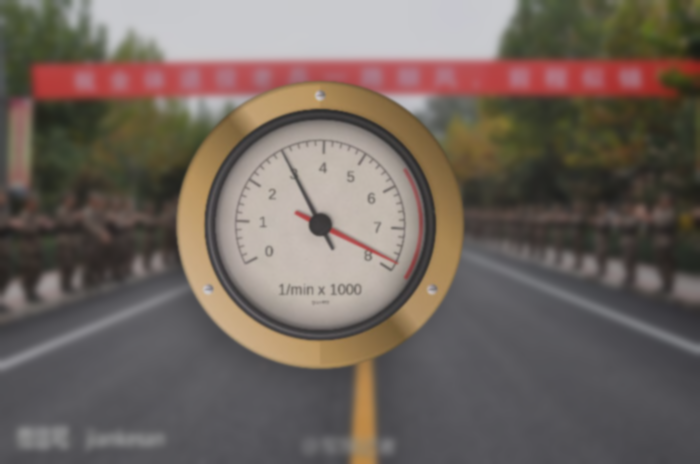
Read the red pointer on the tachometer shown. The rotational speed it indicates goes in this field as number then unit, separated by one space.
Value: 7800 rpm
